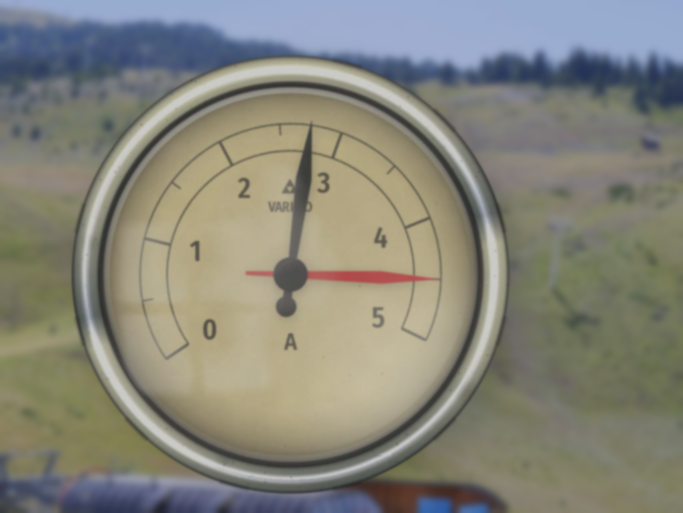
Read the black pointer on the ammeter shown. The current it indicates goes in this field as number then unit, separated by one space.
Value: 2.75 A
